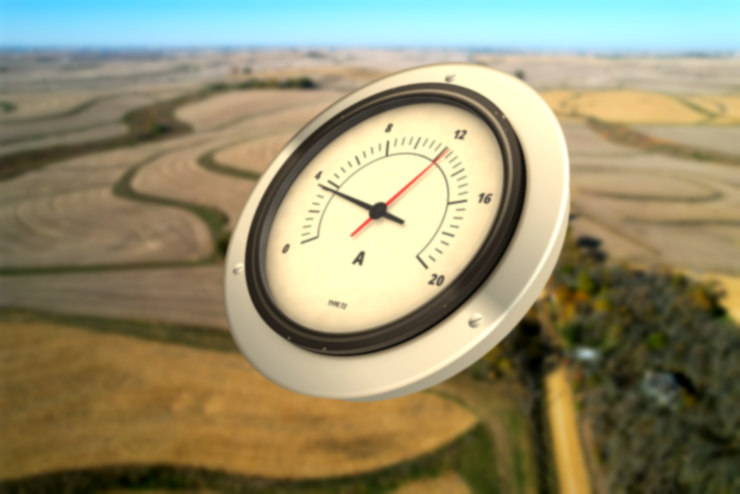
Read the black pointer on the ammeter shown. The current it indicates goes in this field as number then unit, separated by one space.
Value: 3.5 A
